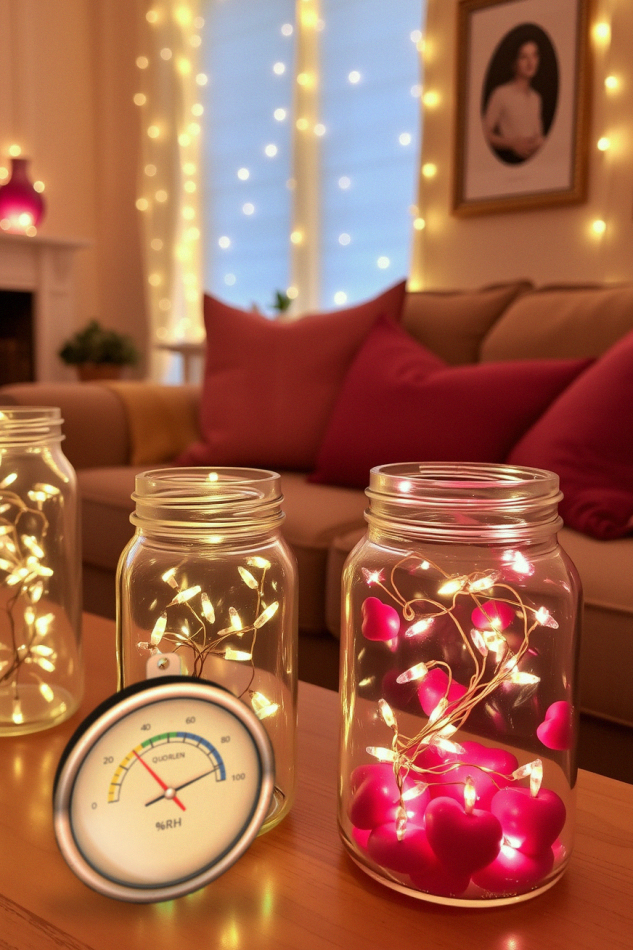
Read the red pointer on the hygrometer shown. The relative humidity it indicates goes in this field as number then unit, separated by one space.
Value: 30 %
